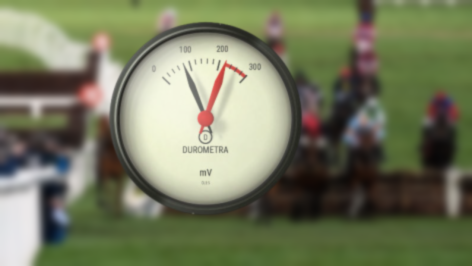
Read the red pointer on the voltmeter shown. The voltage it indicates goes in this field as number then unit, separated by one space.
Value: 220 mV
